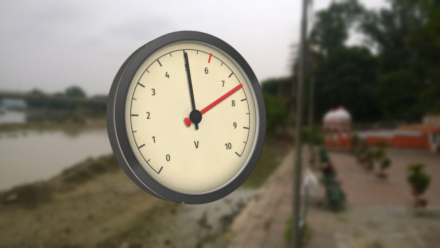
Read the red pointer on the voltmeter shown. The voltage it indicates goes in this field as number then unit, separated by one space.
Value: 7.5 V
